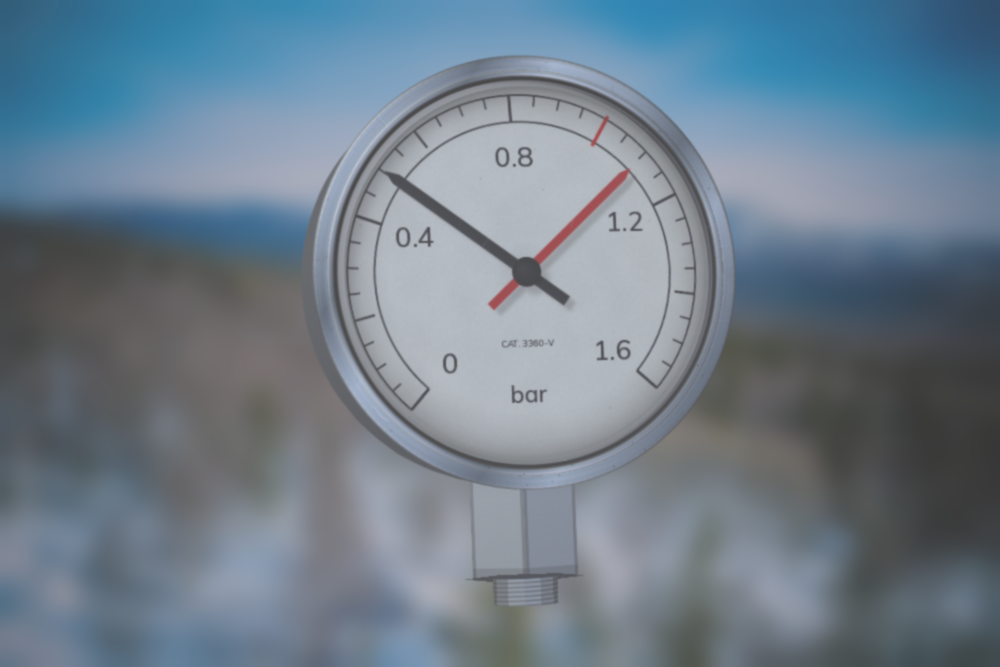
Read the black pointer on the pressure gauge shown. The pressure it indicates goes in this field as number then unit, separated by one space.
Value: 0.5 bar
